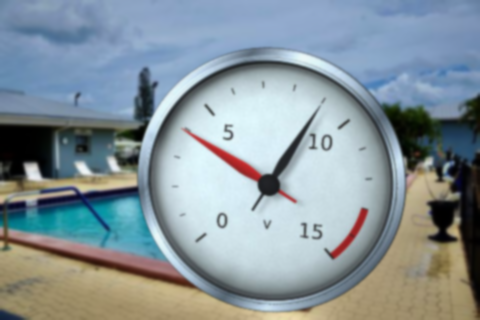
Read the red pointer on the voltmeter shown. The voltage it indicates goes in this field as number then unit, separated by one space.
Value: 4 V
